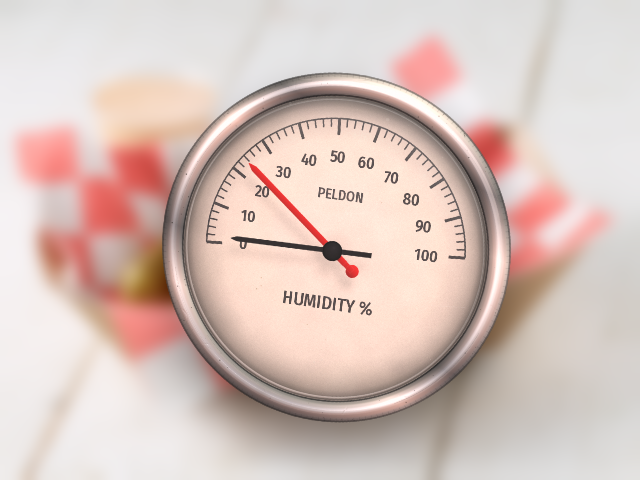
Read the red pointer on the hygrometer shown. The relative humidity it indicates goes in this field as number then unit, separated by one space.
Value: 24 %
